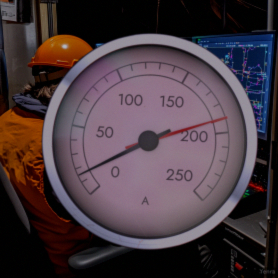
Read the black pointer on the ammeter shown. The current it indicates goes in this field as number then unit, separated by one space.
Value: 15 A
